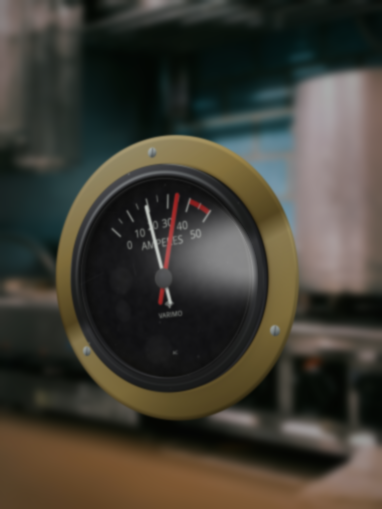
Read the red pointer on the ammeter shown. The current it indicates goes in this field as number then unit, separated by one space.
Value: 35 A
